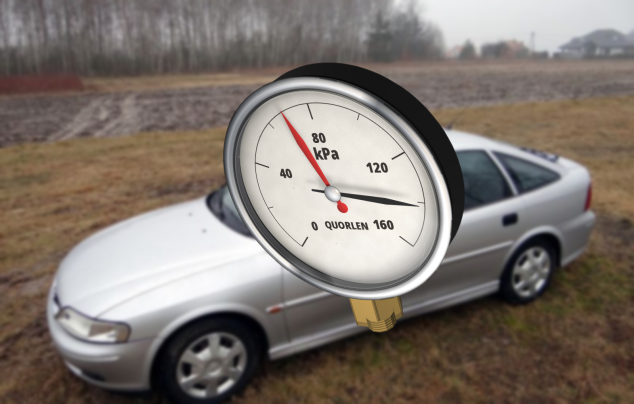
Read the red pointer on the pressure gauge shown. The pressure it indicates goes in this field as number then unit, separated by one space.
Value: 70 kPa
